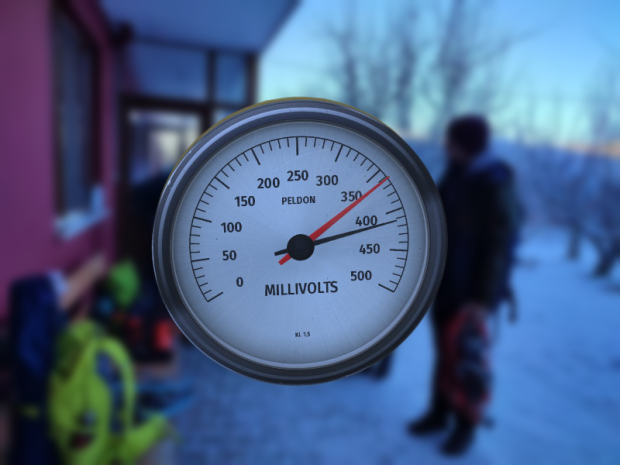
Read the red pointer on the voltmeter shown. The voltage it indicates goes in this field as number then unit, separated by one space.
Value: 360 mV
